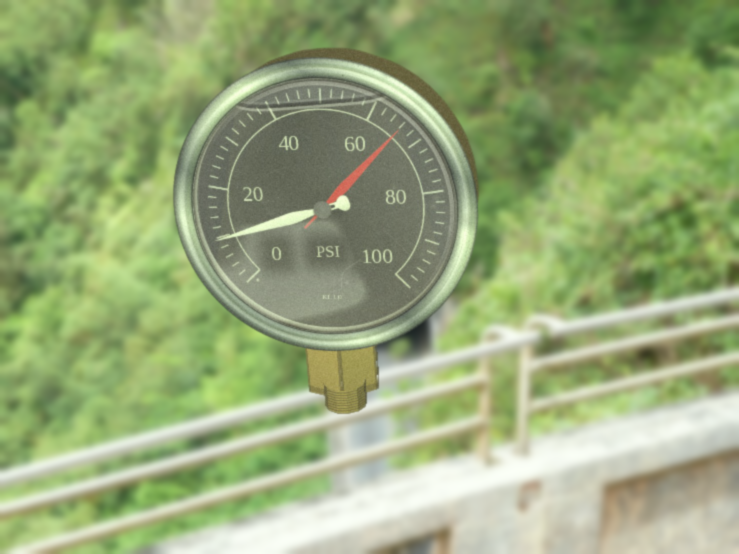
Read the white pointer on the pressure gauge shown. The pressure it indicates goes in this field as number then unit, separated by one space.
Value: 10 psi
